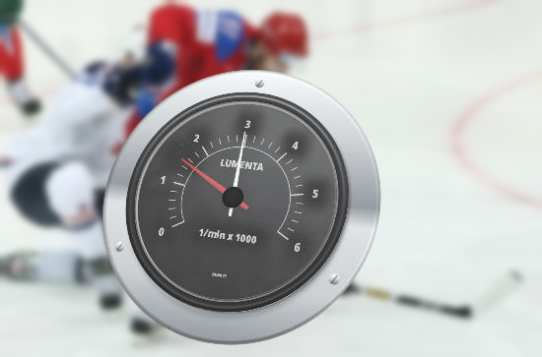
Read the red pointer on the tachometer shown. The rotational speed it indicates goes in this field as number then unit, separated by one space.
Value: 1500 rpm
